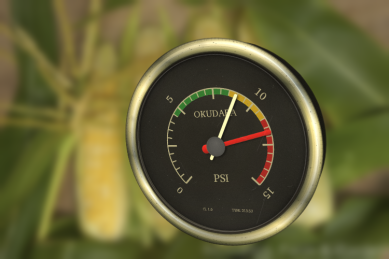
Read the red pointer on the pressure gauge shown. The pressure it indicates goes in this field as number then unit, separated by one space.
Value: 11.75 psi
